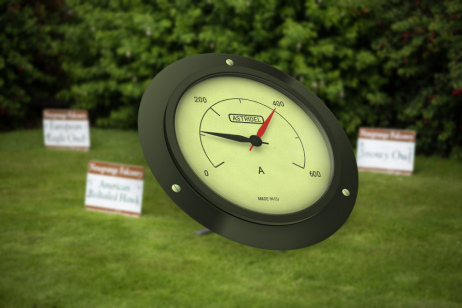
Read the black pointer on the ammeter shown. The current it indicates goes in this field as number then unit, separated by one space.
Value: 100 A
